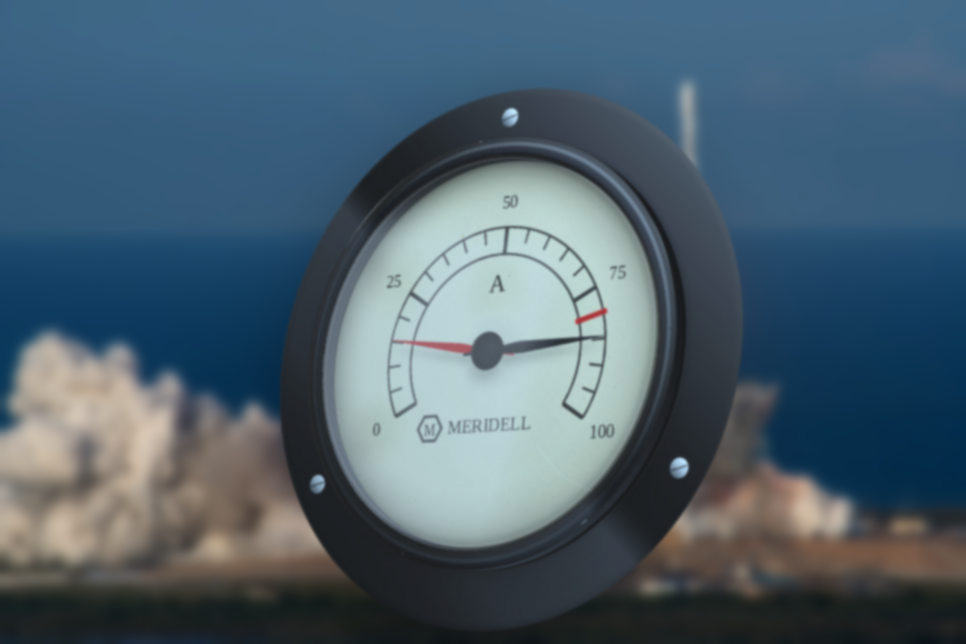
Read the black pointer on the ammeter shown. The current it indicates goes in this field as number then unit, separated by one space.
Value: 85 A
